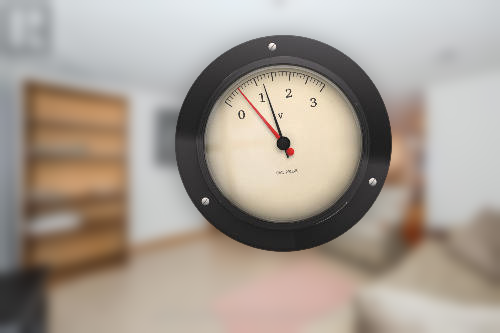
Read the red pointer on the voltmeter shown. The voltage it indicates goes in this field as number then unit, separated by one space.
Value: 0.5 V
